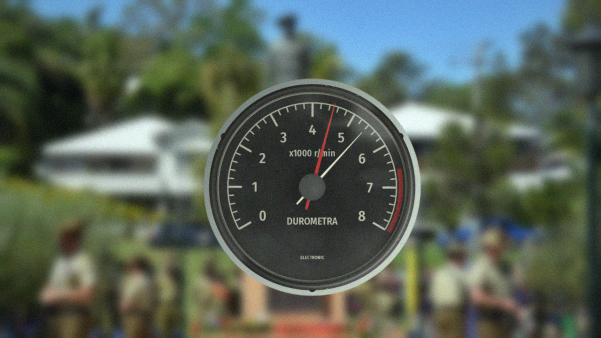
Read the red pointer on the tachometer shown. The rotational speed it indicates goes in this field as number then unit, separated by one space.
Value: 4500 rpm
